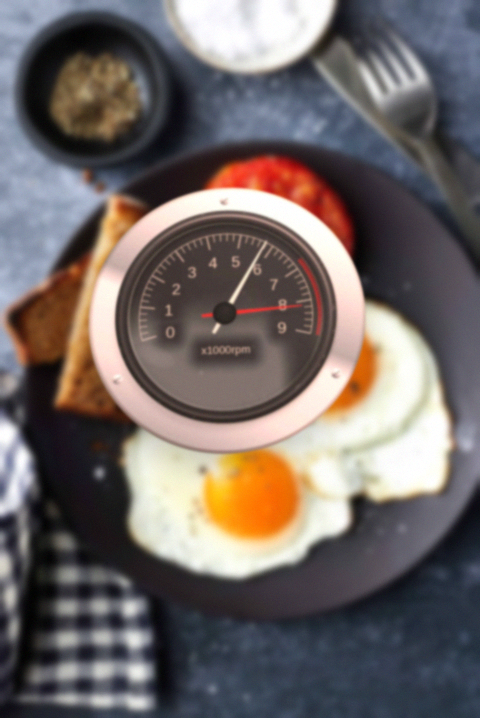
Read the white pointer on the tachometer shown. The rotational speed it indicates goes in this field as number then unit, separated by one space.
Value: 5800 rpm
